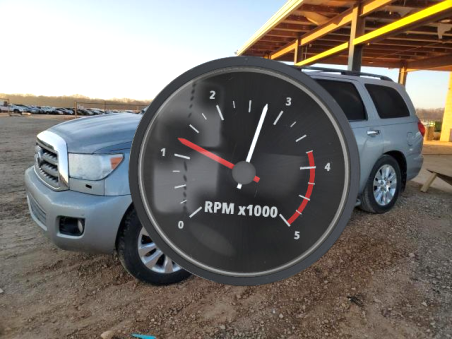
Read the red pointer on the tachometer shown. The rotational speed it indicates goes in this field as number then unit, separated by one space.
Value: 1250 rpm
